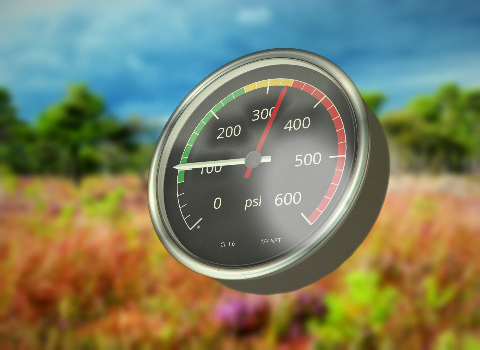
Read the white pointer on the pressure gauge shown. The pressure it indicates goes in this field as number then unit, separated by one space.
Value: 100 psi
